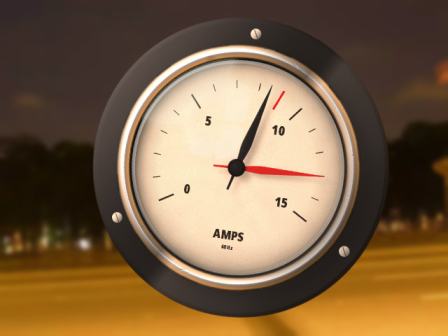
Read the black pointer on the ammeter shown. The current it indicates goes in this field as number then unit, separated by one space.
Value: 8.5 A
